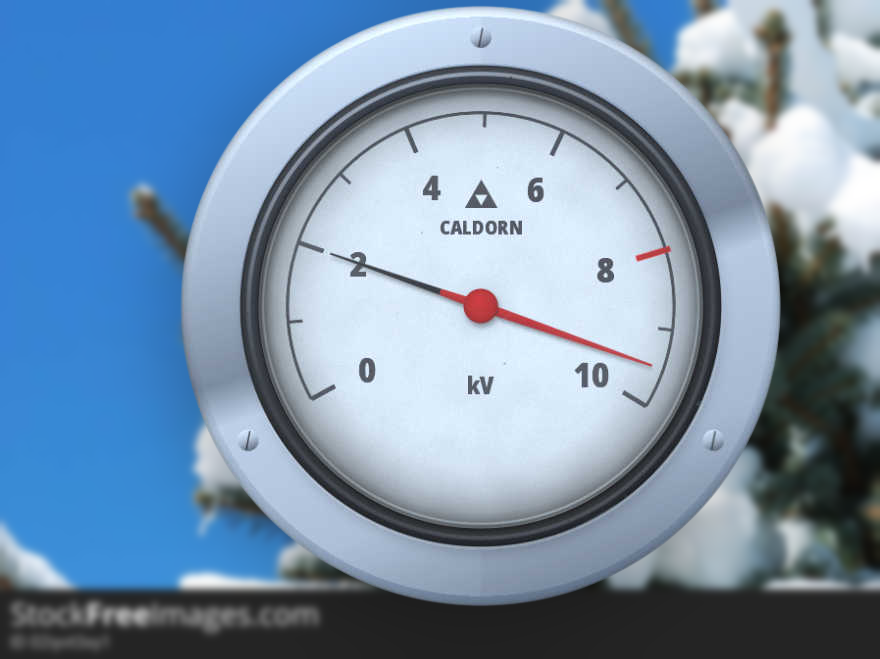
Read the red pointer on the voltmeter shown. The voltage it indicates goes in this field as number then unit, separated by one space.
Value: 9.5 kV
